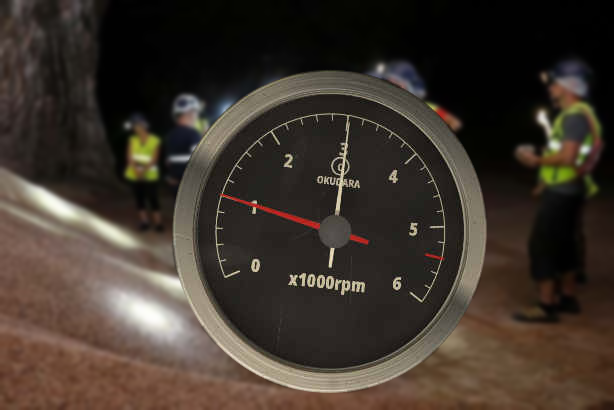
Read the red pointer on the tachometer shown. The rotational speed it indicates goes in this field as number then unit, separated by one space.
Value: 1000 rpm
